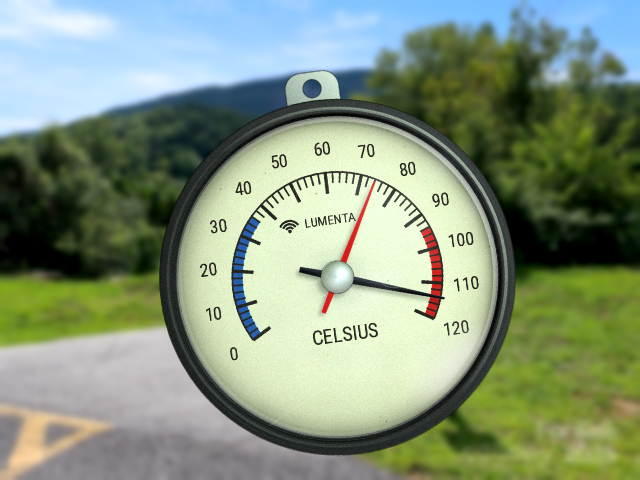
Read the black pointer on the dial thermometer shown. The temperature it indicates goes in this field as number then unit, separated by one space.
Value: 114 °C
